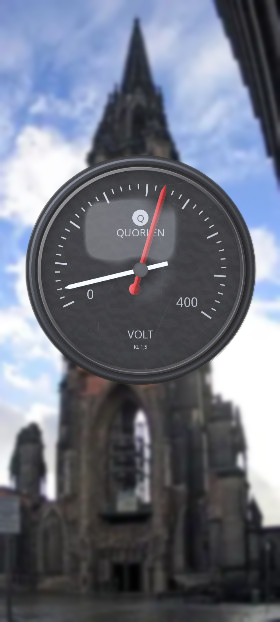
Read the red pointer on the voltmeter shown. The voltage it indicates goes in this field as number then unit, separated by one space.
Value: 220 V
